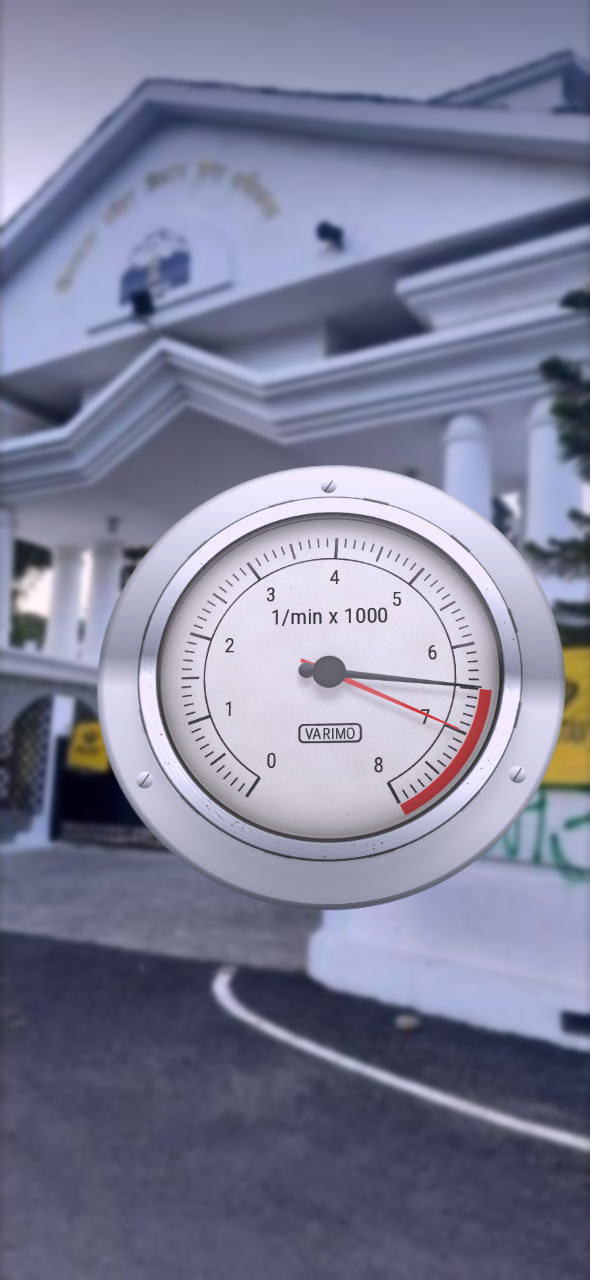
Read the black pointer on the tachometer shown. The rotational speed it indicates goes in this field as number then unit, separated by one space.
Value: 6500 rpm
